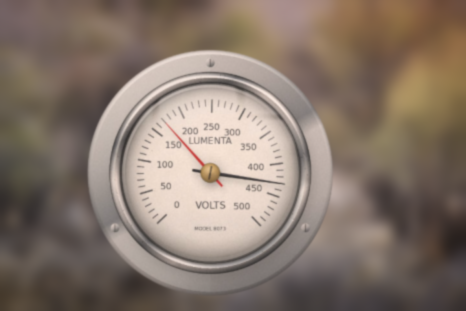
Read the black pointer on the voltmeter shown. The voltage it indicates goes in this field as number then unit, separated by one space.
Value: 430 V
